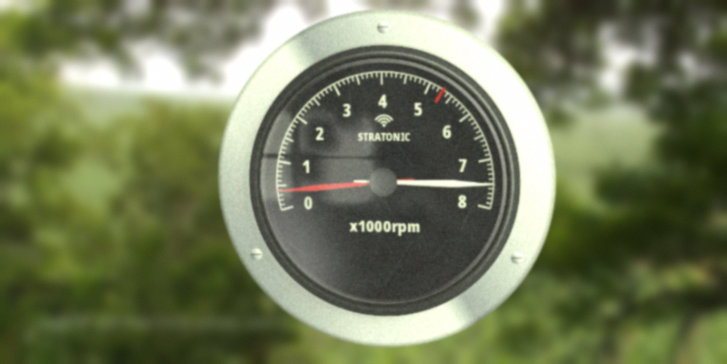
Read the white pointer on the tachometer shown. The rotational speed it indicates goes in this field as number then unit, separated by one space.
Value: 7500 rpm
